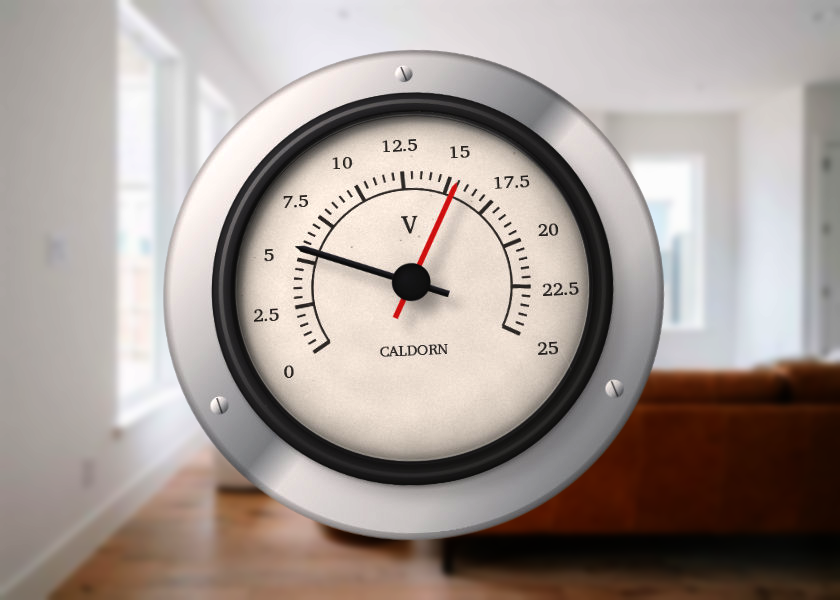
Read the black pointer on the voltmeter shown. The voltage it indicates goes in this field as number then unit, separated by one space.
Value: 5.5 V
